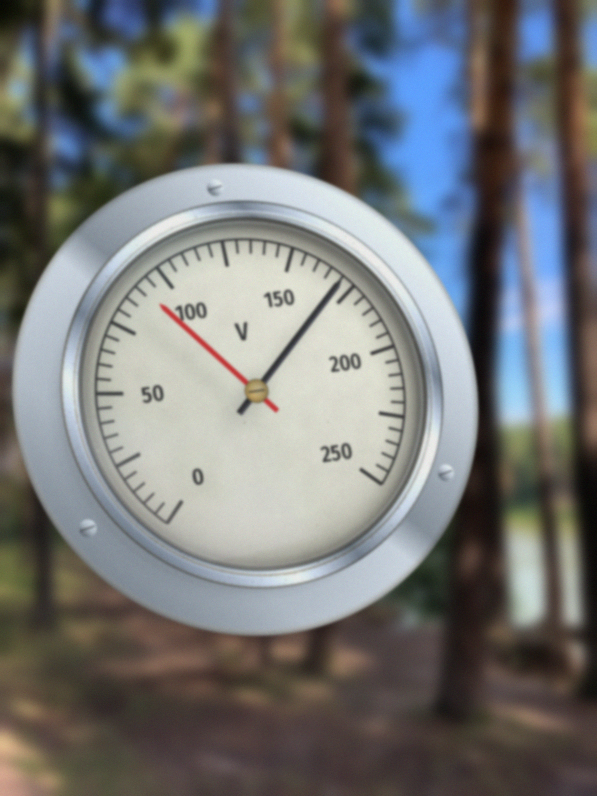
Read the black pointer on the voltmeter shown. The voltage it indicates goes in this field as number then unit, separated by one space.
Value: 170 V
